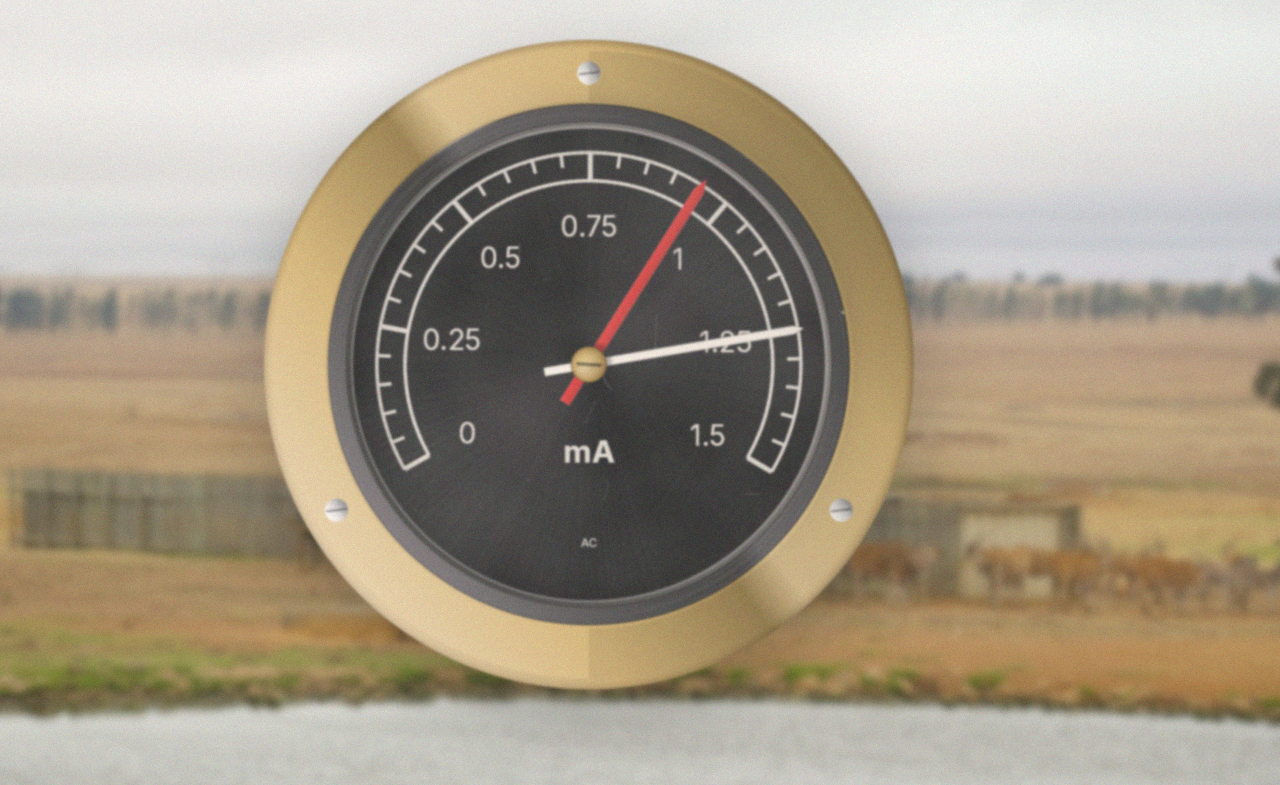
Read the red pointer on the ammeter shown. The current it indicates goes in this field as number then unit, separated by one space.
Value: 0.95 mA
